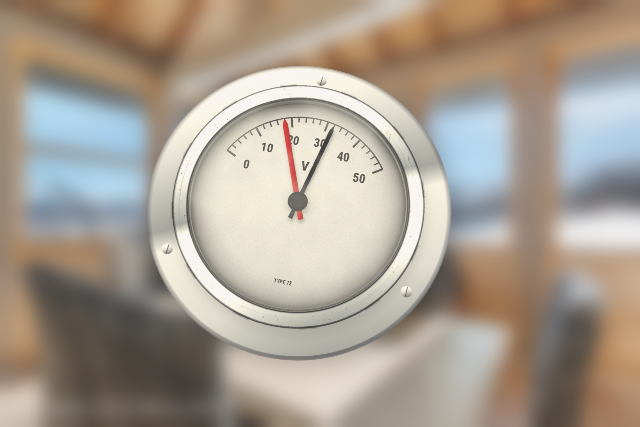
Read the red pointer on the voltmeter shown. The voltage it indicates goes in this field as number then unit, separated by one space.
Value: 18 V
